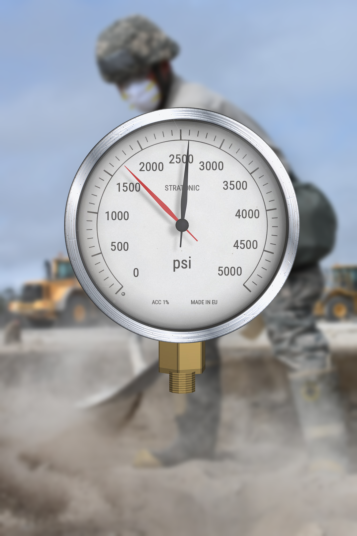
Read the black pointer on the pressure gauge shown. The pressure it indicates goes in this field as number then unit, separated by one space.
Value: 2600 psi
